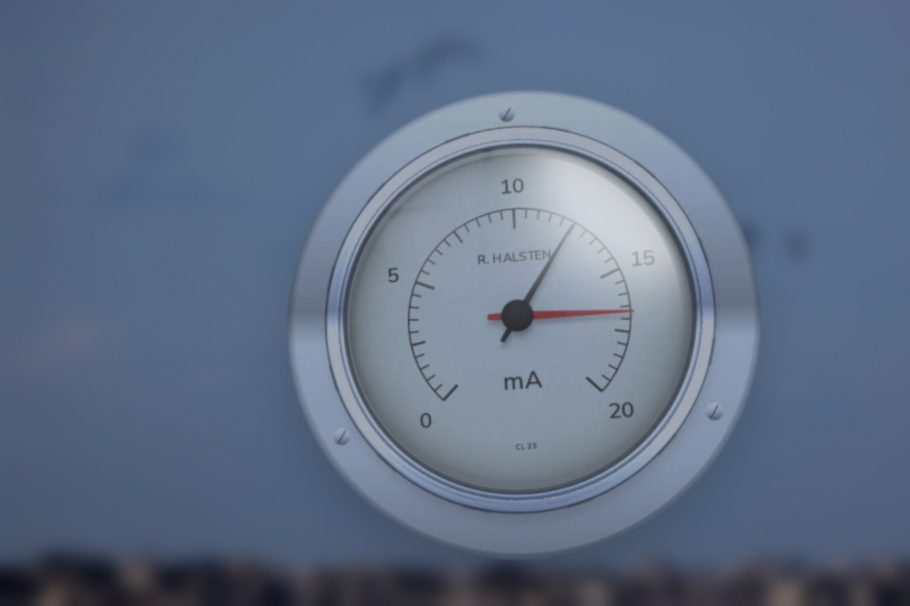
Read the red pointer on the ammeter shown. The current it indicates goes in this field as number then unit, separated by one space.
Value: 16.75 mA
